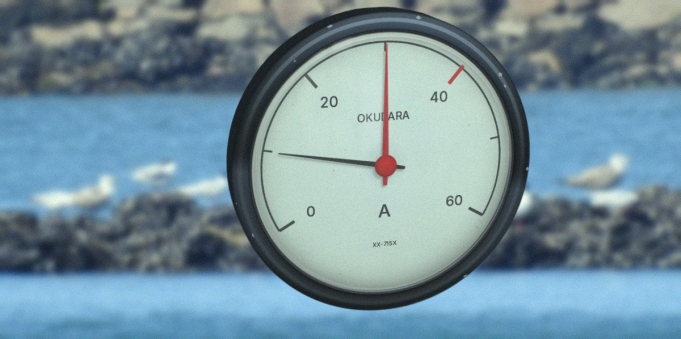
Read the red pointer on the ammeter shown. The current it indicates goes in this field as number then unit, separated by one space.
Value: 30 A
